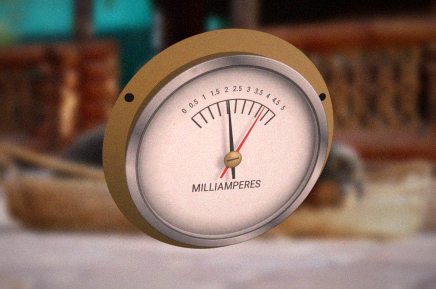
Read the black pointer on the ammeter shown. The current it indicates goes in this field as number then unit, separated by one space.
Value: 2 mA
